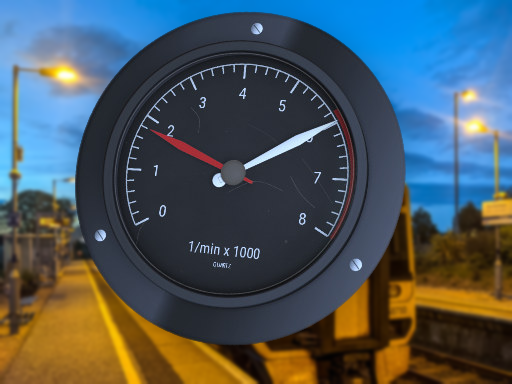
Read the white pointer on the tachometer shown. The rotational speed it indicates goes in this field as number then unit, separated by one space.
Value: 6000 rpm
